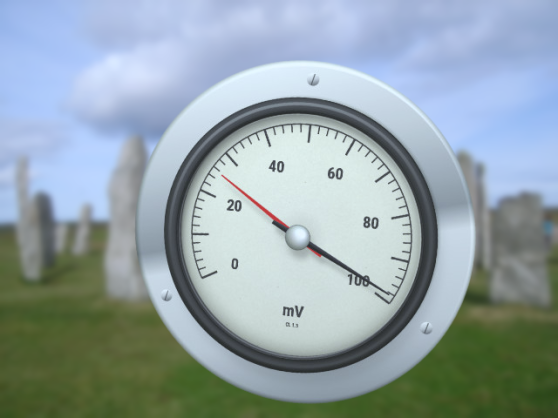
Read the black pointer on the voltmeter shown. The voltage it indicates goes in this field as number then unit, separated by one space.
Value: 98 mV
